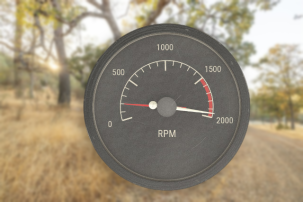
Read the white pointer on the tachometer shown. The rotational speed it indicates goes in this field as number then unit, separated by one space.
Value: 1950 rpm
